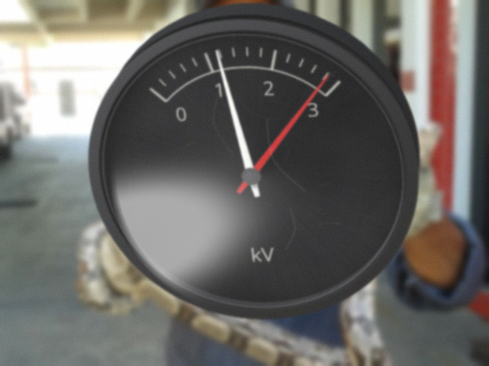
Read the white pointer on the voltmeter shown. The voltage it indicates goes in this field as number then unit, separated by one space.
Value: 1.2 kV
